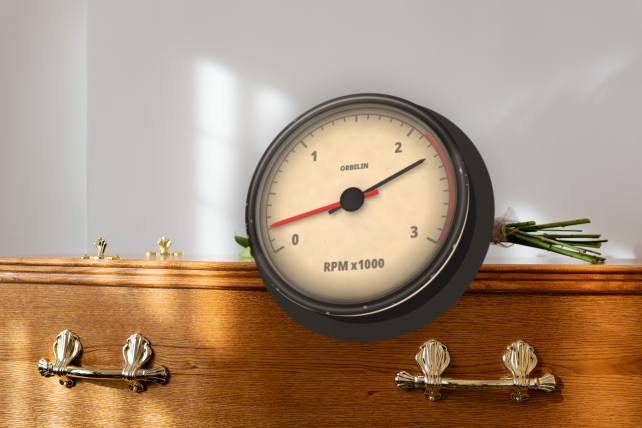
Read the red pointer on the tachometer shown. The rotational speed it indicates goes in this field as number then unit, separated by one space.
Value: 200 rpm
